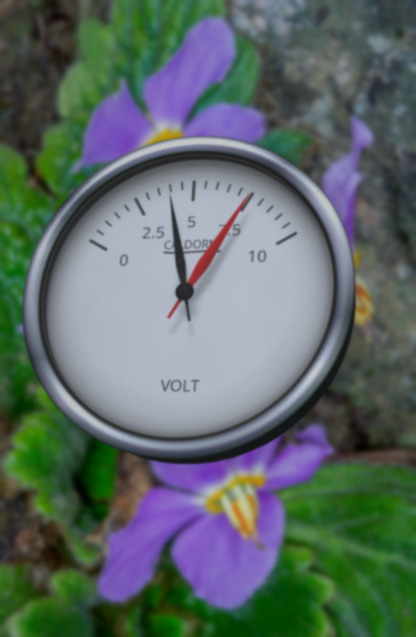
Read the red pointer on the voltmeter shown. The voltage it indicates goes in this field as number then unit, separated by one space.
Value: 7.5 V
